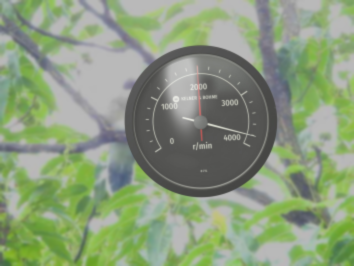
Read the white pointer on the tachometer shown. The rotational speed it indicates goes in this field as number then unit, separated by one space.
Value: 3800 rpm
